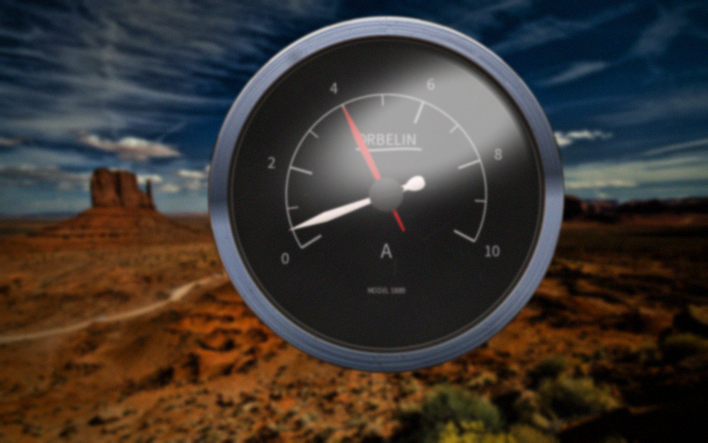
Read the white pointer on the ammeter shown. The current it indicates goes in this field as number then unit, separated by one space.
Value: 0.5 A
